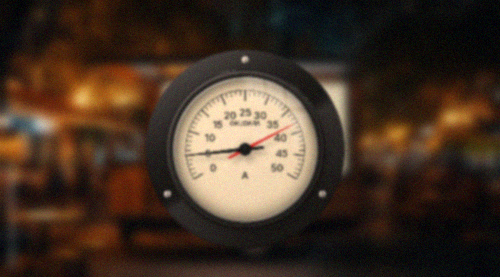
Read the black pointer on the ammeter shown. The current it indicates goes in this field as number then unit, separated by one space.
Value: 5 A
